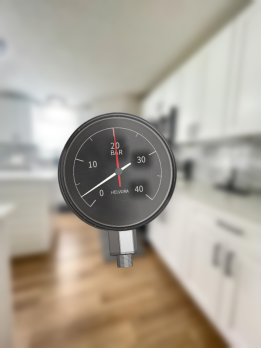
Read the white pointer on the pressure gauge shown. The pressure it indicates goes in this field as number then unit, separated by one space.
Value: 2.5 bar
